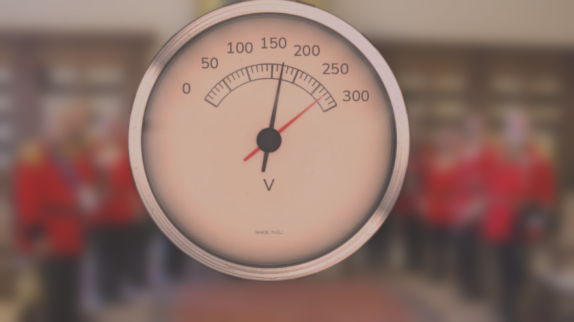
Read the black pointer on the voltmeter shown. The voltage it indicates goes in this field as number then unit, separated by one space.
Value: 170 V
